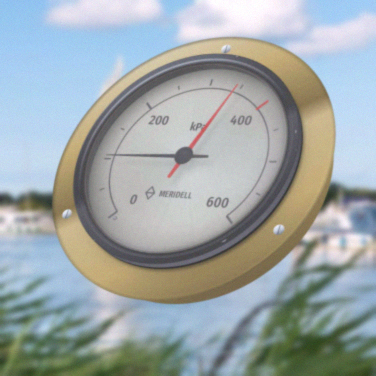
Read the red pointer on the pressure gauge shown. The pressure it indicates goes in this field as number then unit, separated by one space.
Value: 350 kPa
